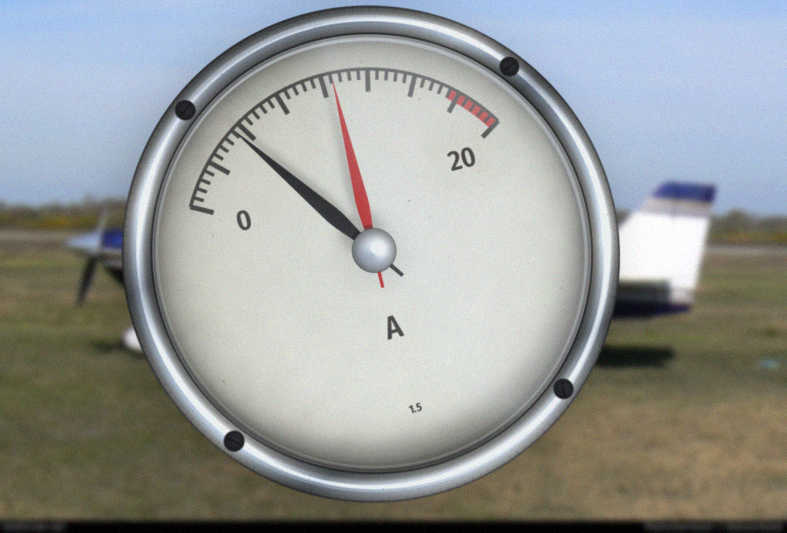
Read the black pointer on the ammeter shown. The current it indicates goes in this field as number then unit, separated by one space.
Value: 4.5 A
